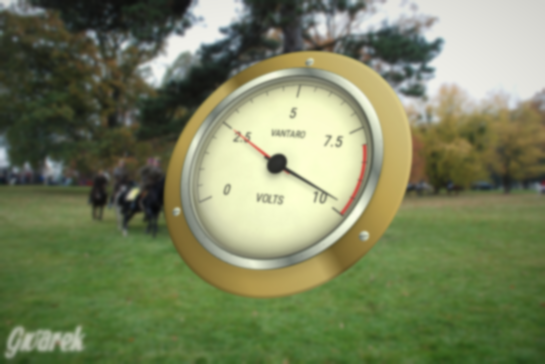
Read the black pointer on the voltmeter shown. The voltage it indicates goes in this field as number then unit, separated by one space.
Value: 9.75 V
